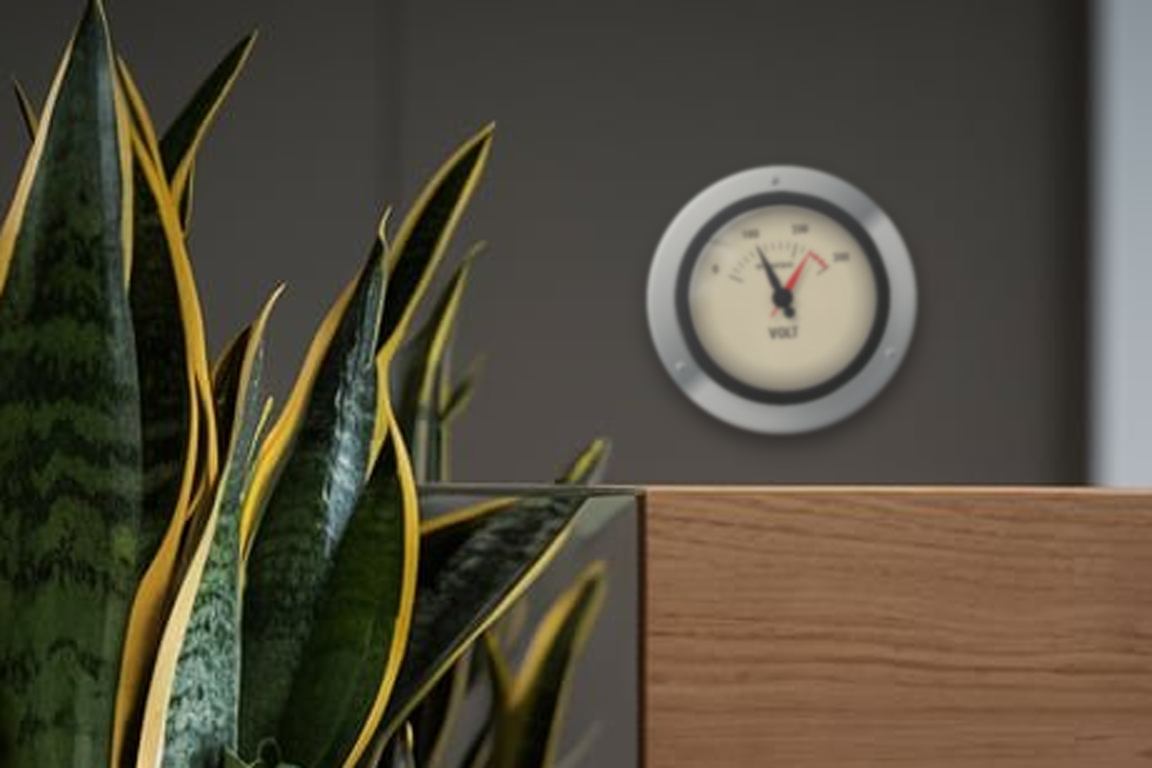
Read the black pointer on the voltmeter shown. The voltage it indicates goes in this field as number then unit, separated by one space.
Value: 100 V
